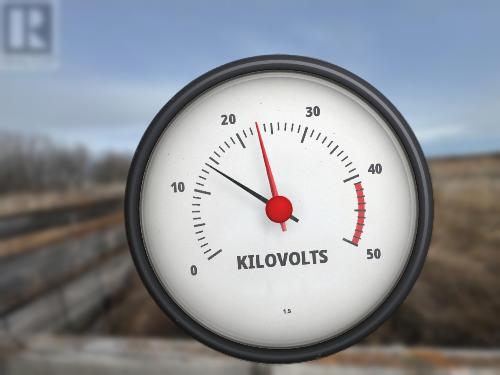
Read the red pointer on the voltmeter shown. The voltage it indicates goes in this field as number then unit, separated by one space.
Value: 23 kV
